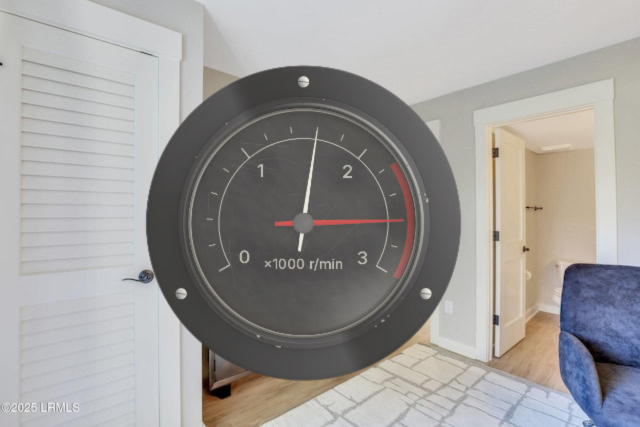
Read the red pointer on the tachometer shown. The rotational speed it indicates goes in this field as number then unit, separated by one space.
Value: 2600 rpm
